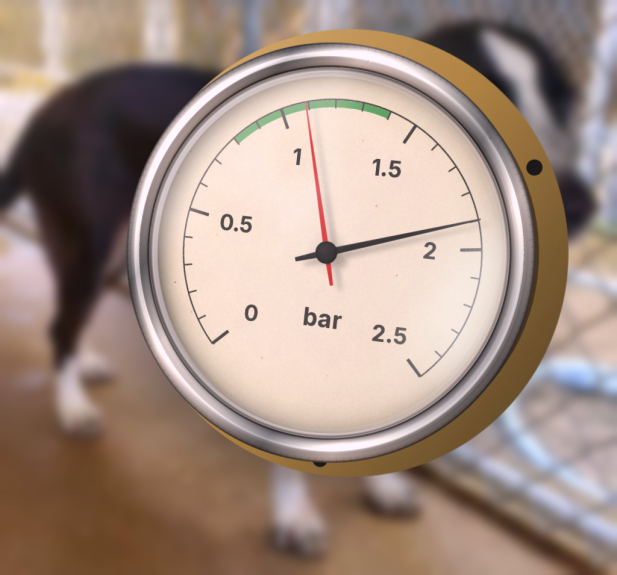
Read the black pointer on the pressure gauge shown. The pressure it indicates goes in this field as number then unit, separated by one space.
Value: 1.9 bar
